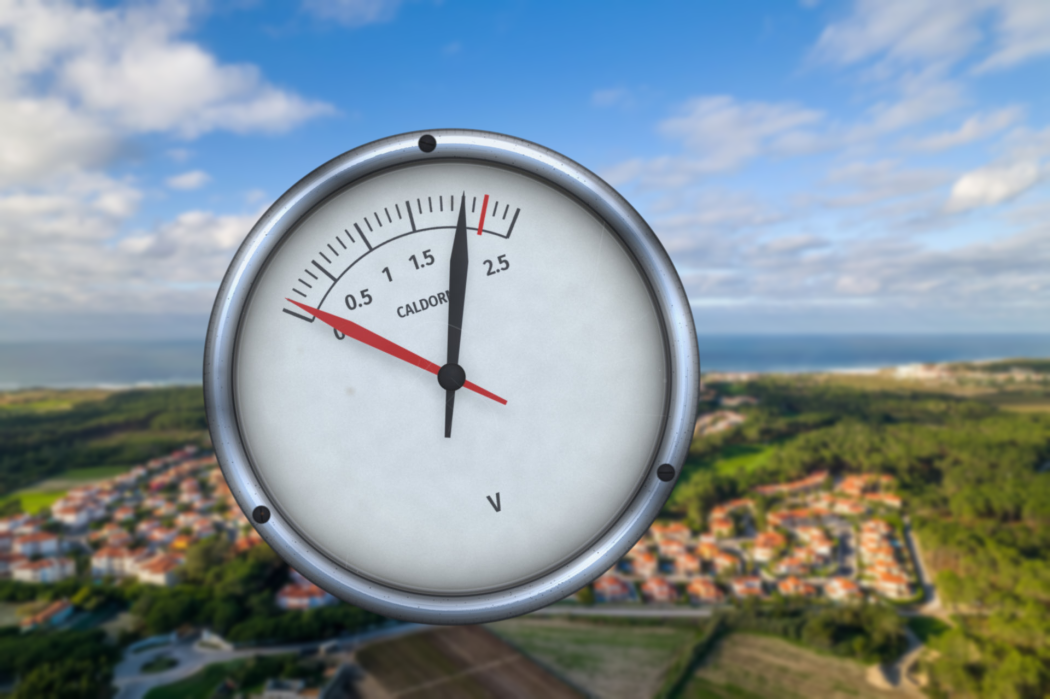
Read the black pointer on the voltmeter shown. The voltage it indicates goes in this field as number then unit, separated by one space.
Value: 2 V
